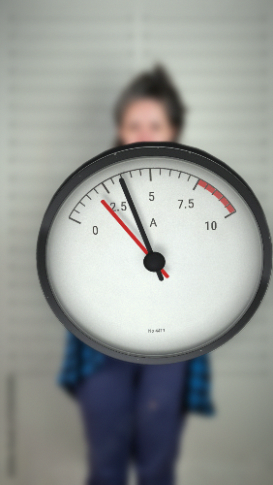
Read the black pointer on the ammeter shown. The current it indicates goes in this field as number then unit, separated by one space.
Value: 3.5 A
